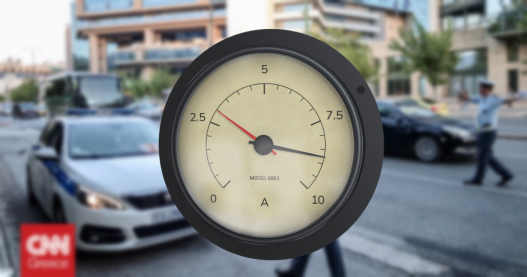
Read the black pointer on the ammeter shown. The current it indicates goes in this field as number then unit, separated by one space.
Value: 8.75 A
